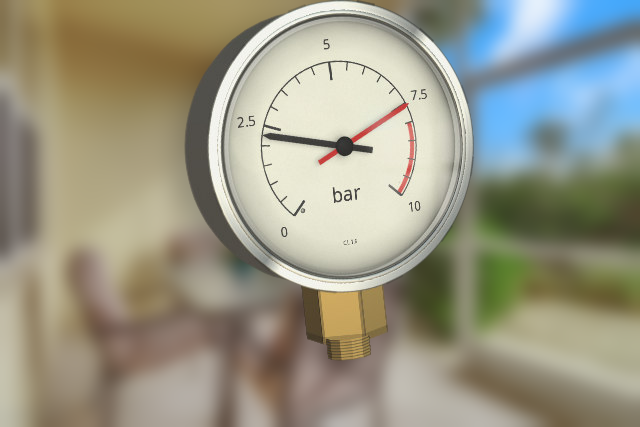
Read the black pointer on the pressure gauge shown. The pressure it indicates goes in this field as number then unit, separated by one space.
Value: 2.25 bar
